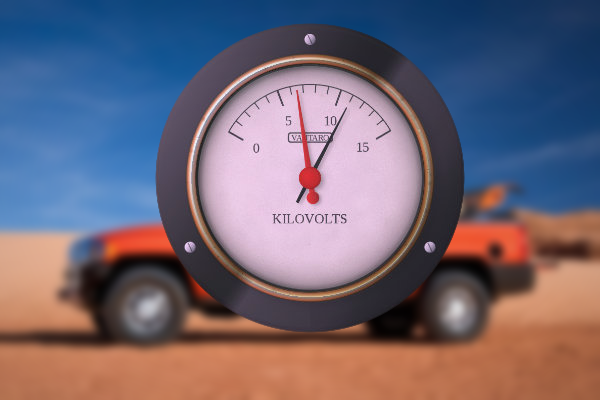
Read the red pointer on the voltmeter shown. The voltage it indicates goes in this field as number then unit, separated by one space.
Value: 6.5 kV
